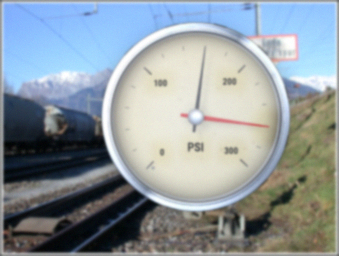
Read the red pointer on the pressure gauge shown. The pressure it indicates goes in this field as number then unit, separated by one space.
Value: 260 psi
